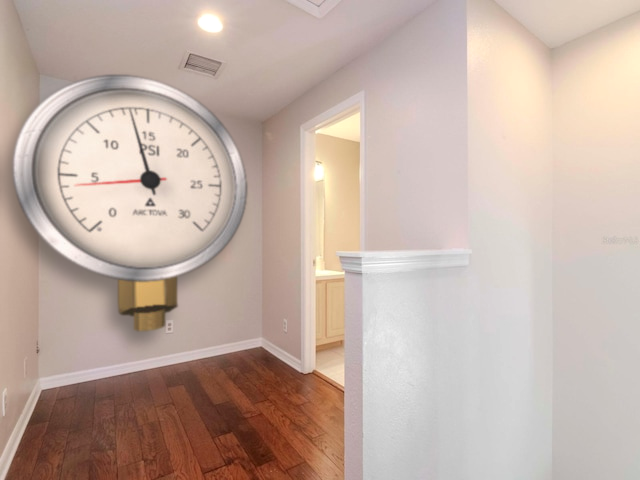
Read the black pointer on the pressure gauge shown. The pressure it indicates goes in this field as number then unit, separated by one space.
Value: 13.5 psi
